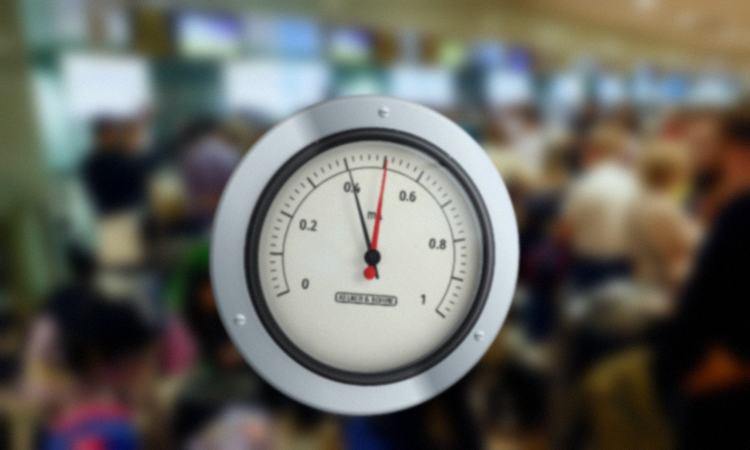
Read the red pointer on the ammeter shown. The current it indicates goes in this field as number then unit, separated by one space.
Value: 0.5 mA
